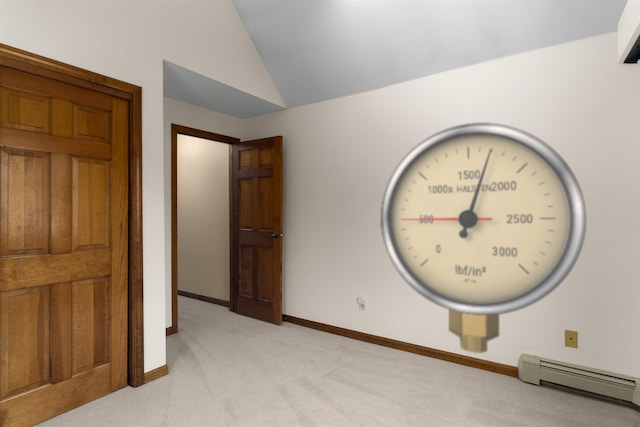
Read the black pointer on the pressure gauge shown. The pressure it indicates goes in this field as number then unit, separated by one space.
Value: 1700 psi
